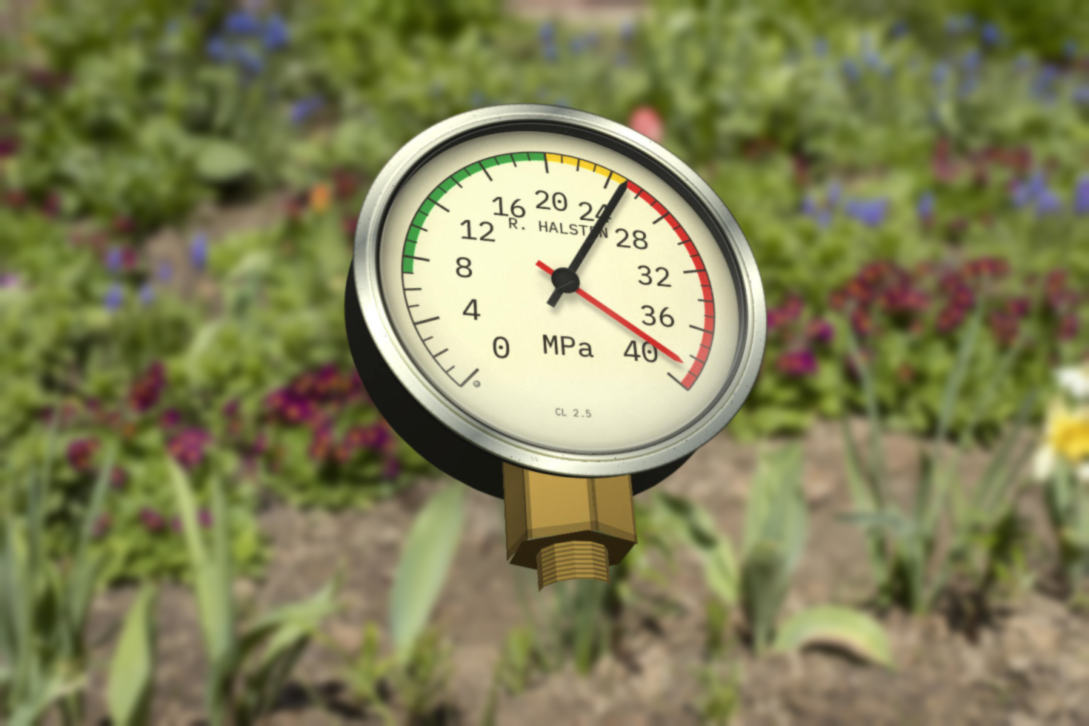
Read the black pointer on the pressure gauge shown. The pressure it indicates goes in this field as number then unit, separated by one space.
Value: 25 MPa
